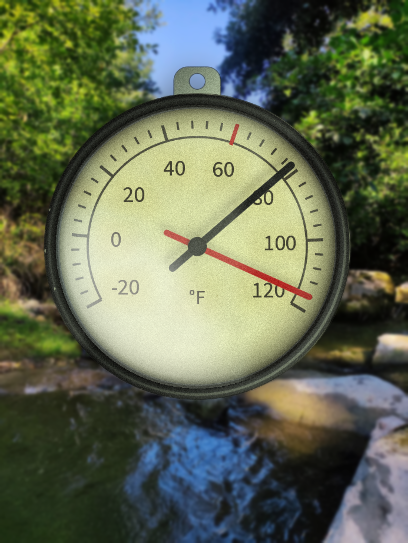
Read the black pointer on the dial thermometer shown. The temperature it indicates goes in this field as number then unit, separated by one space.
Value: 78 °F
